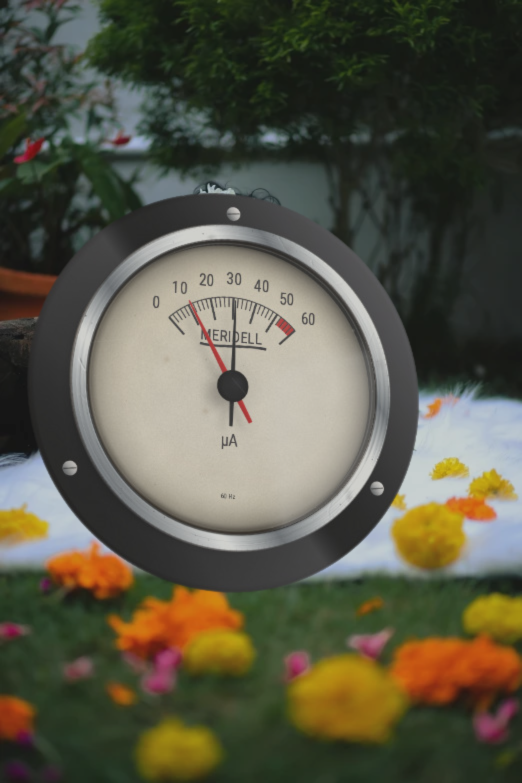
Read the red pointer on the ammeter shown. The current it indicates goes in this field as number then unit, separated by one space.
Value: 10 µA
